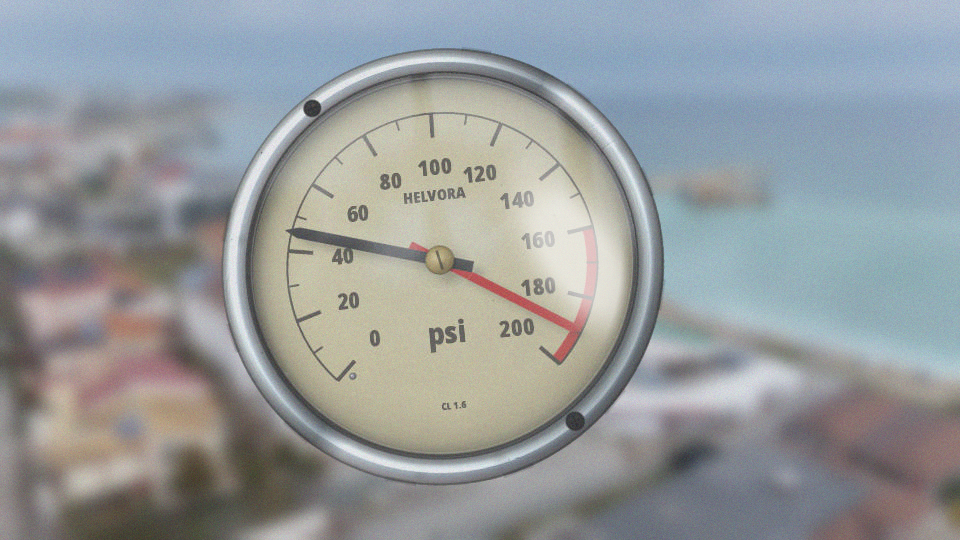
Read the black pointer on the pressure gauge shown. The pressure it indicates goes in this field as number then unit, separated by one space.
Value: 45 psi
